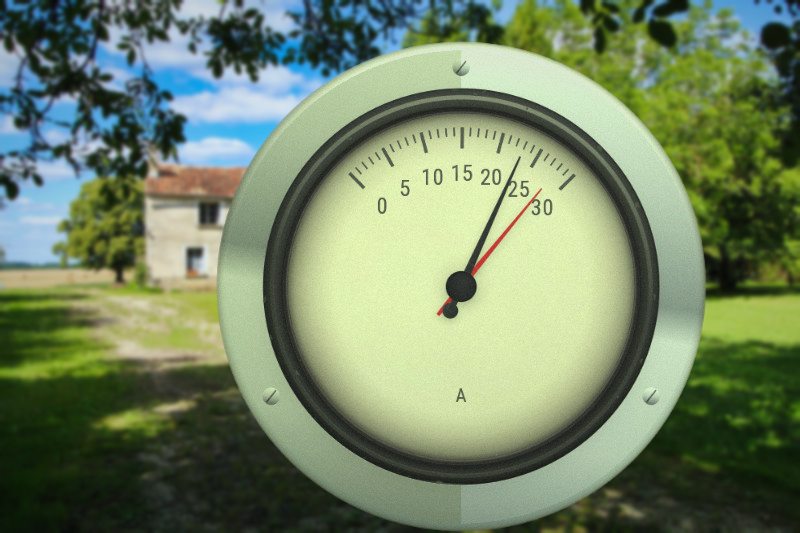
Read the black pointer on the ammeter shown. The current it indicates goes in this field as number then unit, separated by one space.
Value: 23 A
